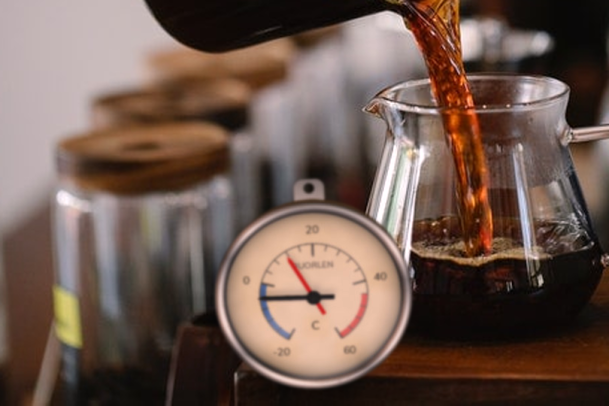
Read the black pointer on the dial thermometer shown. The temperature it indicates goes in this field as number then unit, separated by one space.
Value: -4 °C
